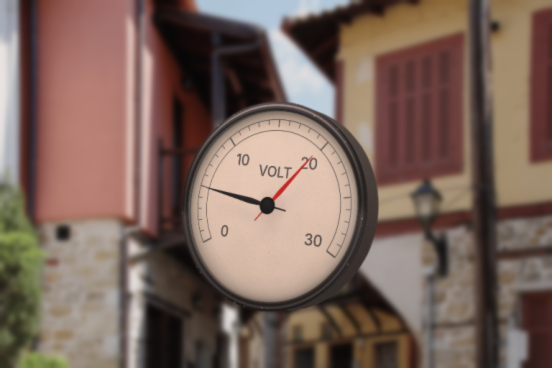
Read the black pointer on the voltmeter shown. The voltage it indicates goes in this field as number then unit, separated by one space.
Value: 5 V
